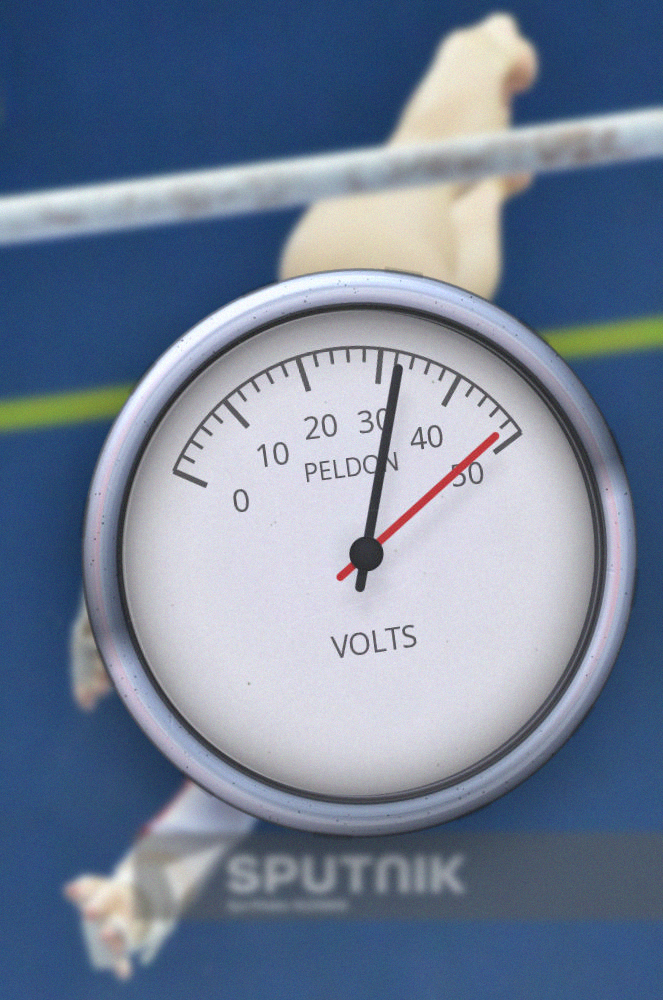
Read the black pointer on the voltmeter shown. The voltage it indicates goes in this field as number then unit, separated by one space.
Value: 32 V
